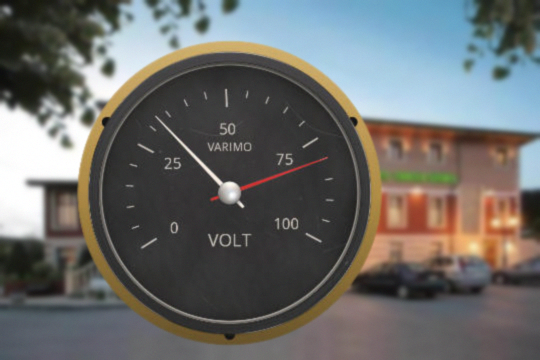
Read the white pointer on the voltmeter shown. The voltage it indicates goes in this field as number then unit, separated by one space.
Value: 32.5 V
